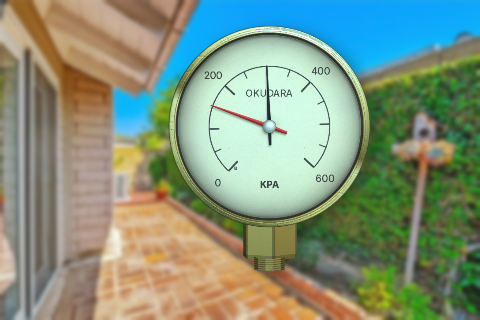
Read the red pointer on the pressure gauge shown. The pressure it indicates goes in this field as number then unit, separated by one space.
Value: 150 kPa
